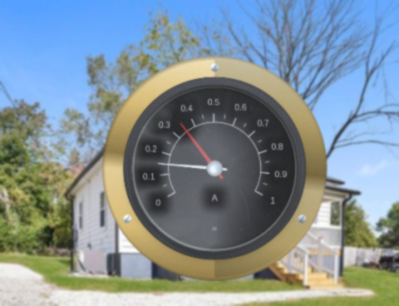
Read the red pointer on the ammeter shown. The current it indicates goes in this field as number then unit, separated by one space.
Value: 0.35 A
